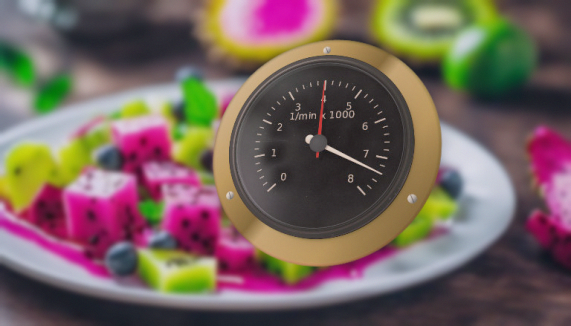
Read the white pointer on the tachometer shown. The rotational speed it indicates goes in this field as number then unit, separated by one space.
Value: 7400 rpm
